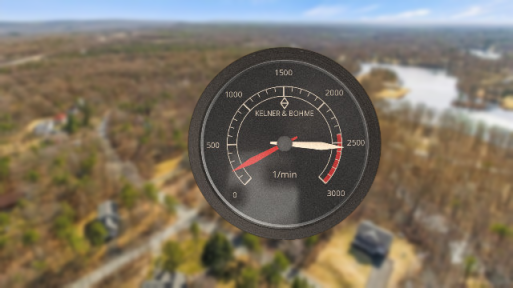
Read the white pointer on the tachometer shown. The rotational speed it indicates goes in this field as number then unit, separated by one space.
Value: 2550 rpm
